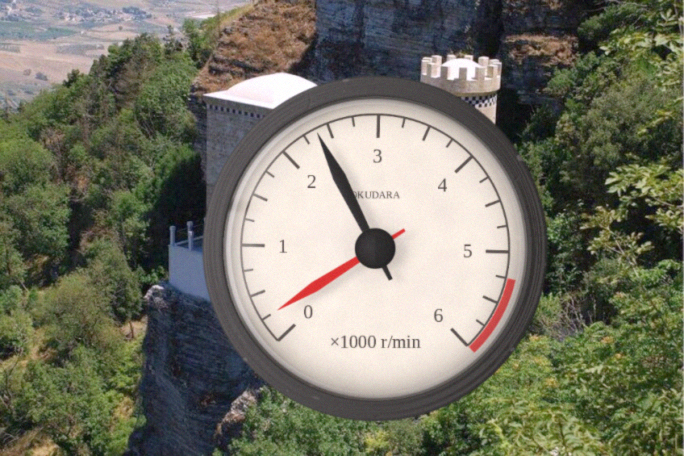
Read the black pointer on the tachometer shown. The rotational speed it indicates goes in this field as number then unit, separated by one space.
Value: 2375 rpm
